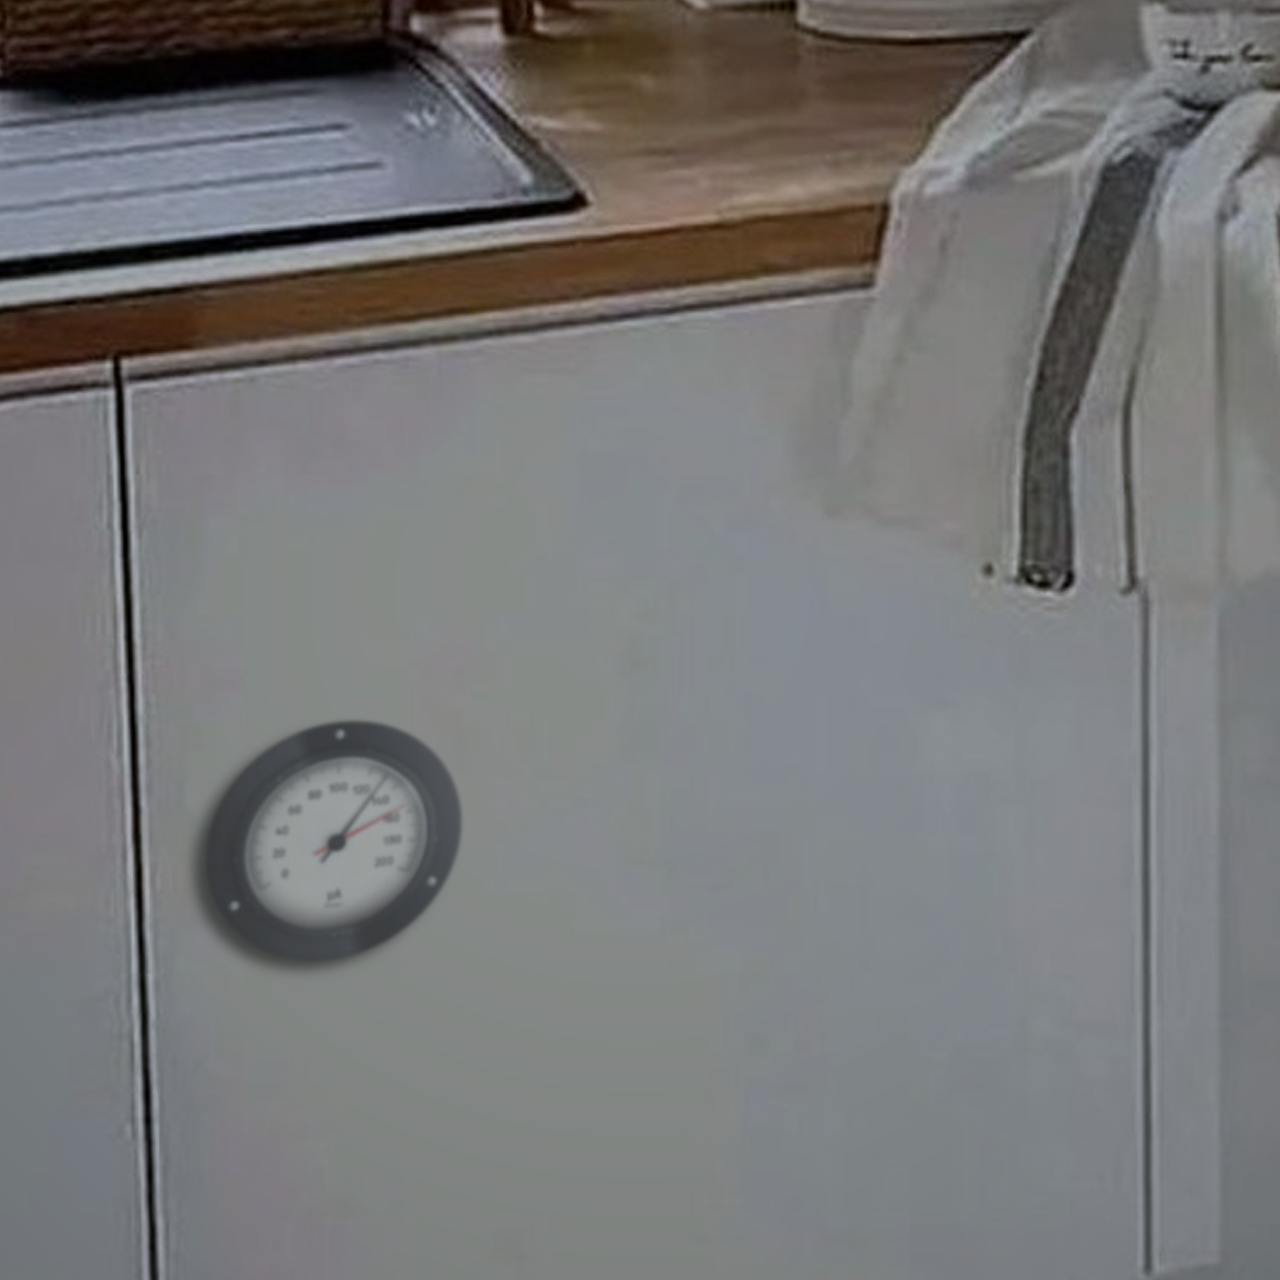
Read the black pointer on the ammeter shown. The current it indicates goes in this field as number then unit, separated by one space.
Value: 130 µA
